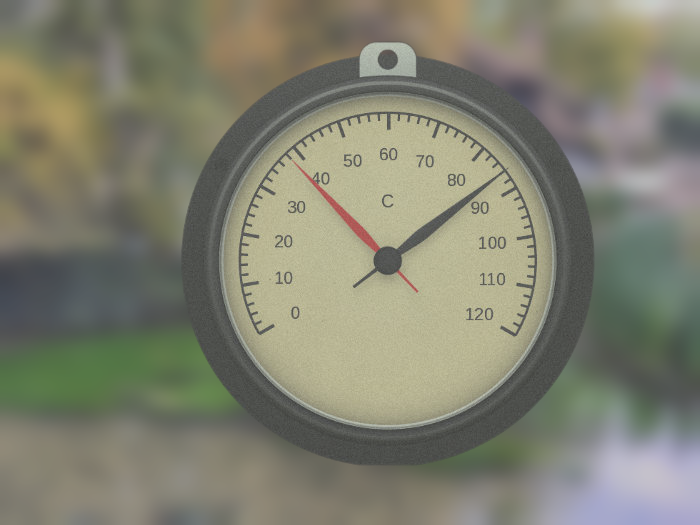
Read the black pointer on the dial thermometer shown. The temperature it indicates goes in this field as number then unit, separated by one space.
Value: 86 °C
